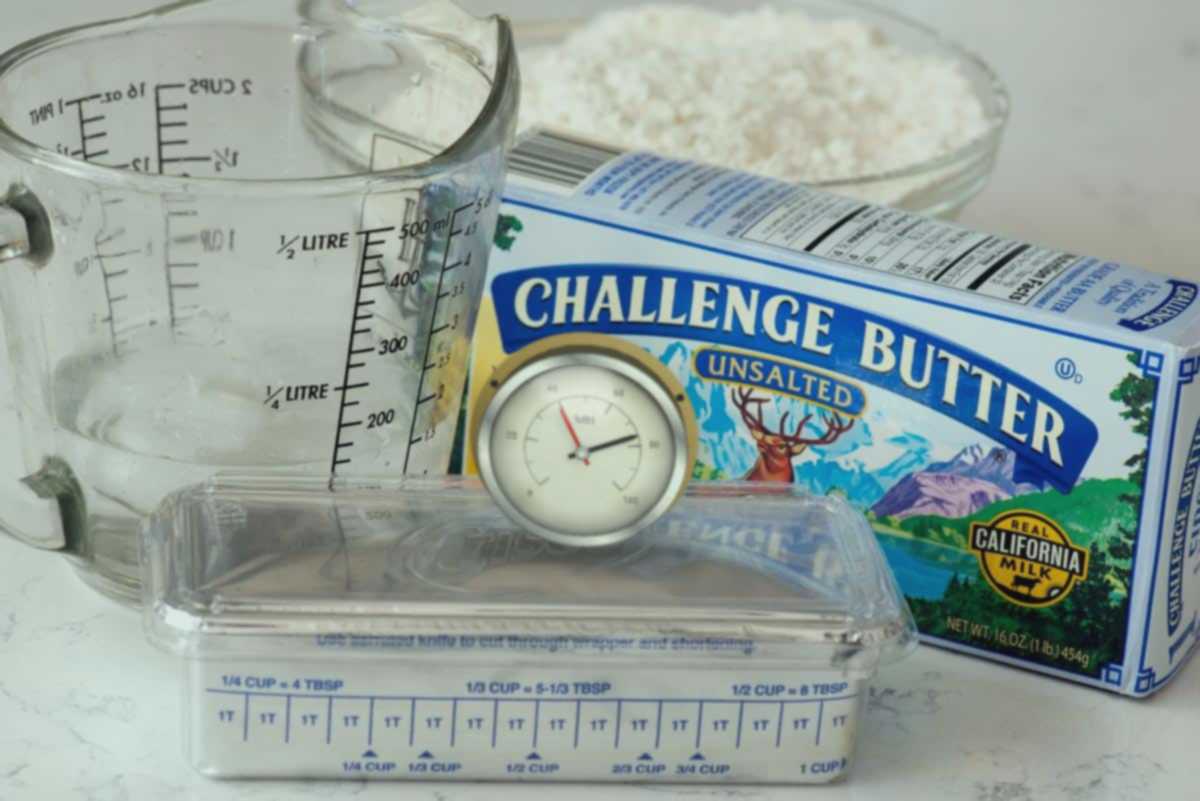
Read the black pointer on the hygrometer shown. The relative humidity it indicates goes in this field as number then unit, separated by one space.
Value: 75 %
